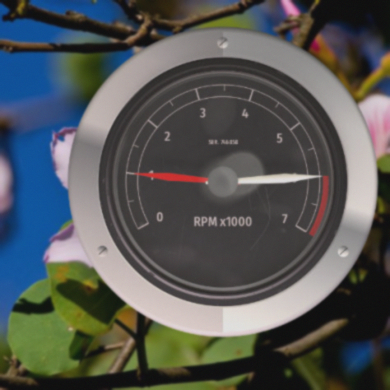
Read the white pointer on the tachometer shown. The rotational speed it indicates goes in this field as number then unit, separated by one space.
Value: 6000 rpm
